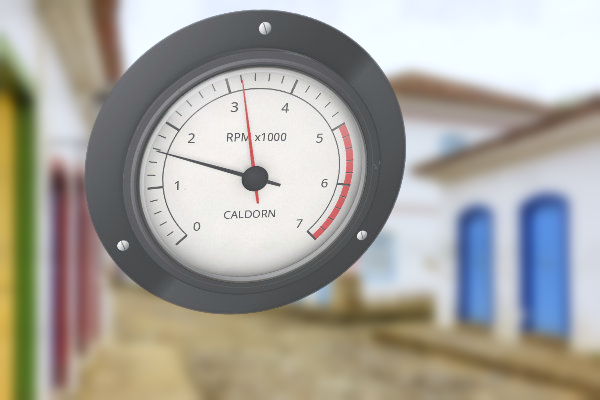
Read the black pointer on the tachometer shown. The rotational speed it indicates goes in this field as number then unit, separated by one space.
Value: 1600 rpm
